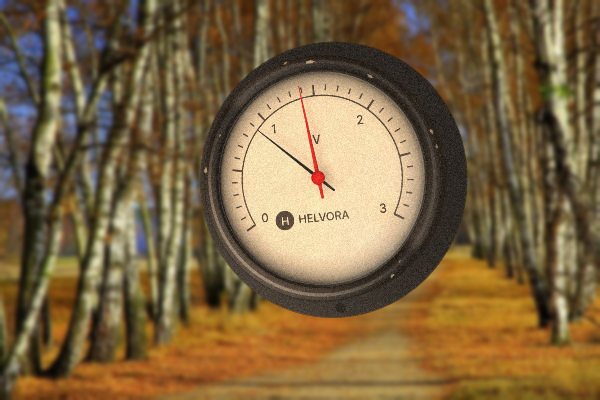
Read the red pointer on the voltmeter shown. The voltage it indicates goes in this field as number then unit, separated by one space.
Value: 1.4 V
